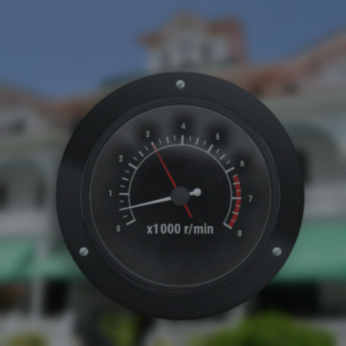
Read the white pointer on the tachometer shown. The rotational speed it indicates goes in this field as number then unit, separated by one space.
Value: 500 rpm
